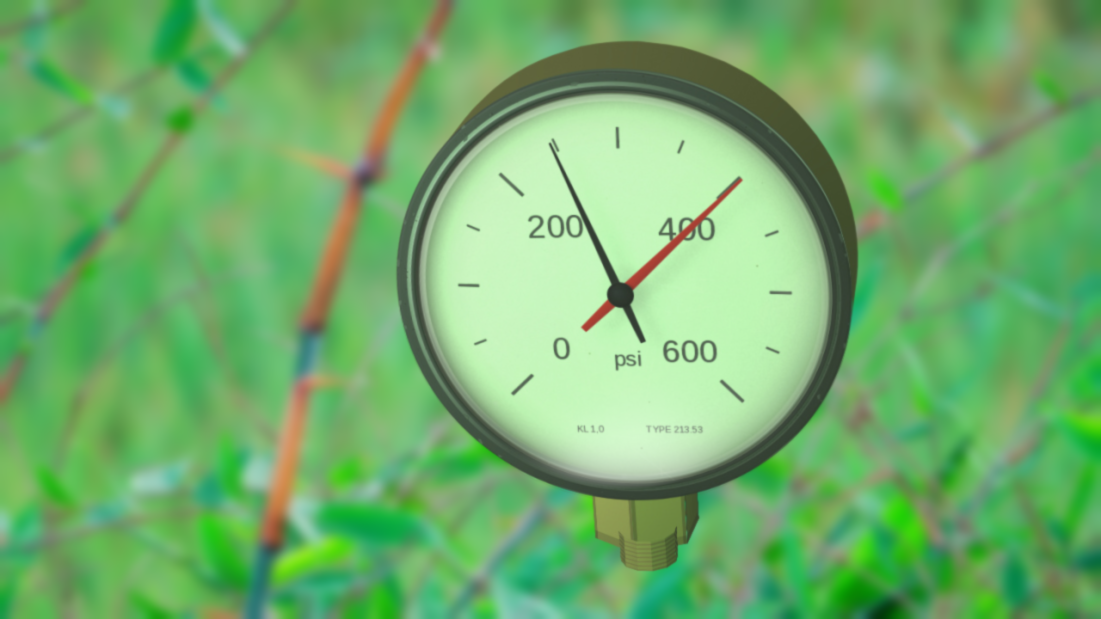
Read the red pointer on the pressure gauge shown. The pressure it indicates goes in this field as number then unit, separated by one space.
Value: 400 psi
